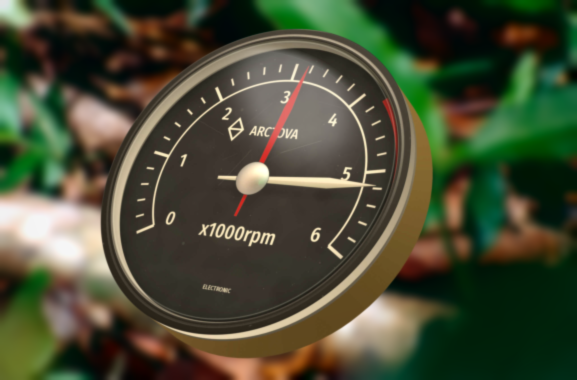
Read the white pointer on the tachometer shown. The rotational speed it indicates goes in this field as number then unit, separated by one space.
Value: 5200 rpm
